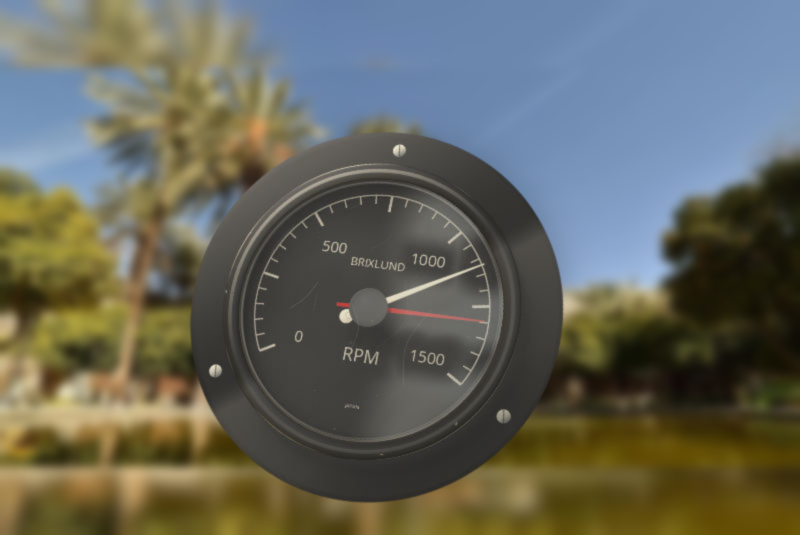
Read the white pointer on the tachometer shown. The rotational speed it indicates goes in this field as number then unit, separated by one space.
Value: 1125 rpm
